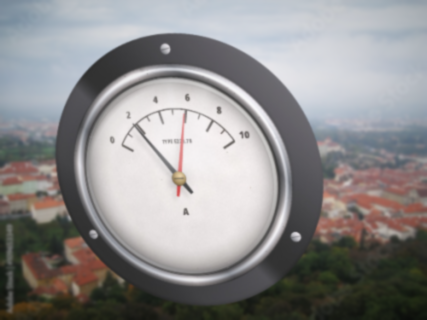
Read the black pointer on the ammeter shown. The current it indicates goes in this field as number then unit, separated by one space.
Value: 2 A
